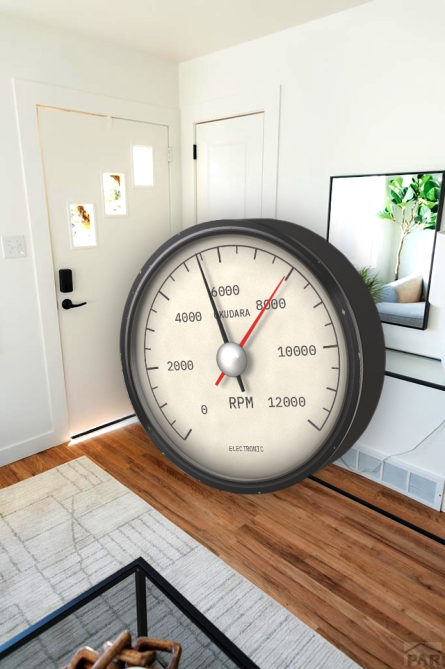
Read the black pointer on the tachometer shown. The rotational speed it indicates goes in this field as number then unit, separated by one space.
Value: 5500 rpm
